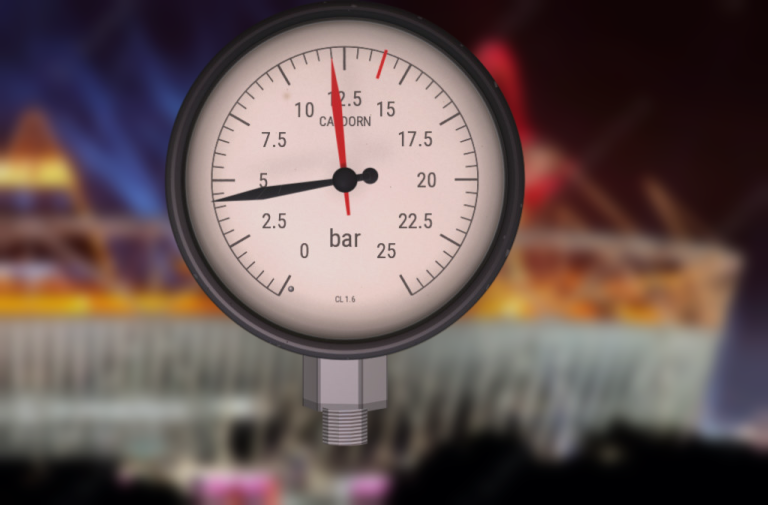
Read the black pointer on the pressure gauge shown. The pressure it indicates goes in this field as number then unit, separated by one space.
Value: 4.25 bar
